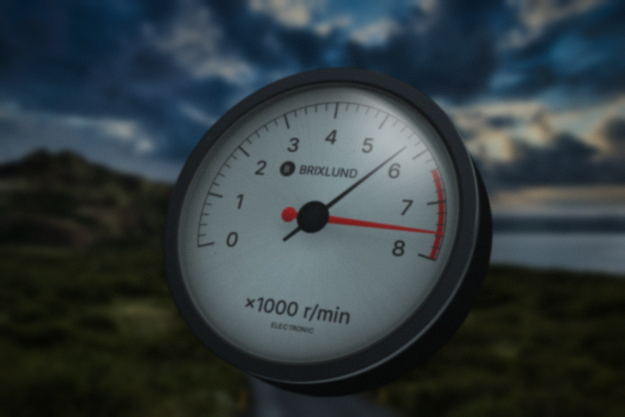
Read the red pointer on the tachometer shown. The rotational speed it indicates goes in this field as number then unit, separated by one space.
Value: 7600 rpm
